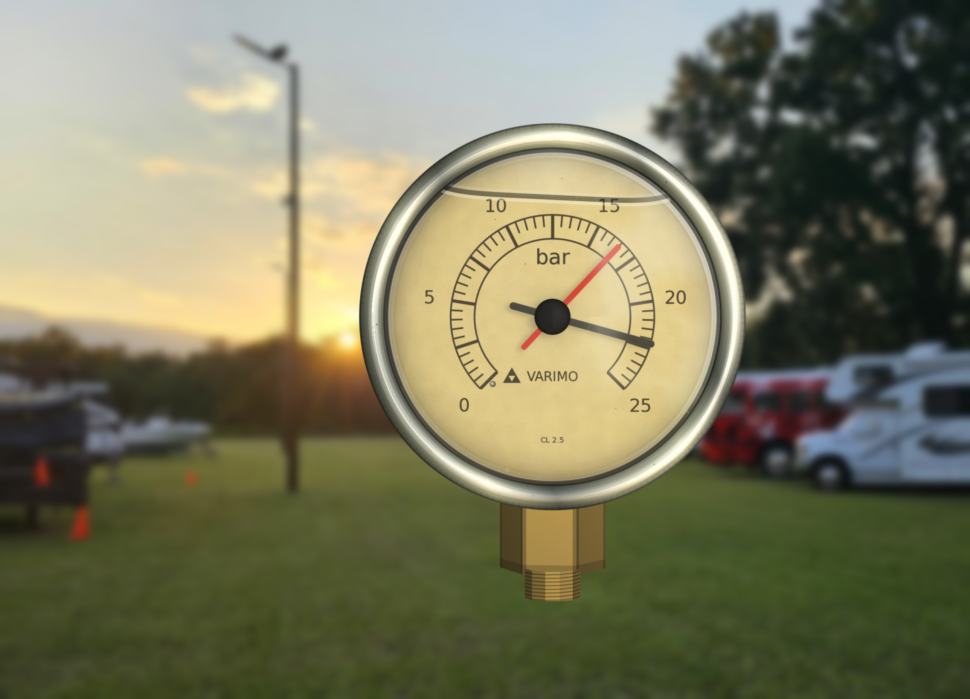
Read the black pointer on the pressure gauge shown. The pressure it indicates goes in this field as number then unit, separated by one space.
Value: 22.25 bar
